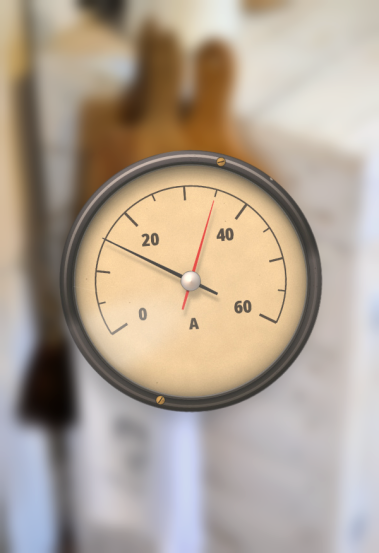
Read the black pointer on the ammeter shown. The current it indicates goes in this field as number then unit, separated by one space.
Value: 15 A
